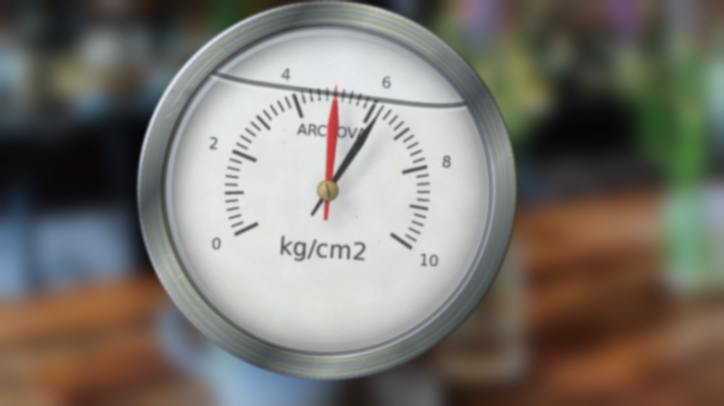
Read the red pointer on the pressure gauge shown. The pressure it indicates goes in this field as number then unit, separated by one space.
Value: 5 kg/cm²
